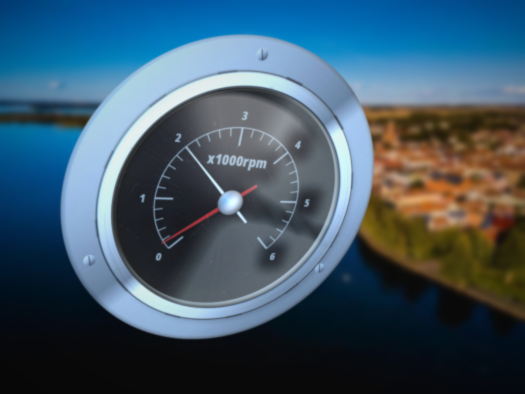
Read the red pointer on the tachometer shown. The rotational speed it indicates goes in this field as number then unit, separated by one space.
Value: 200 rpm
